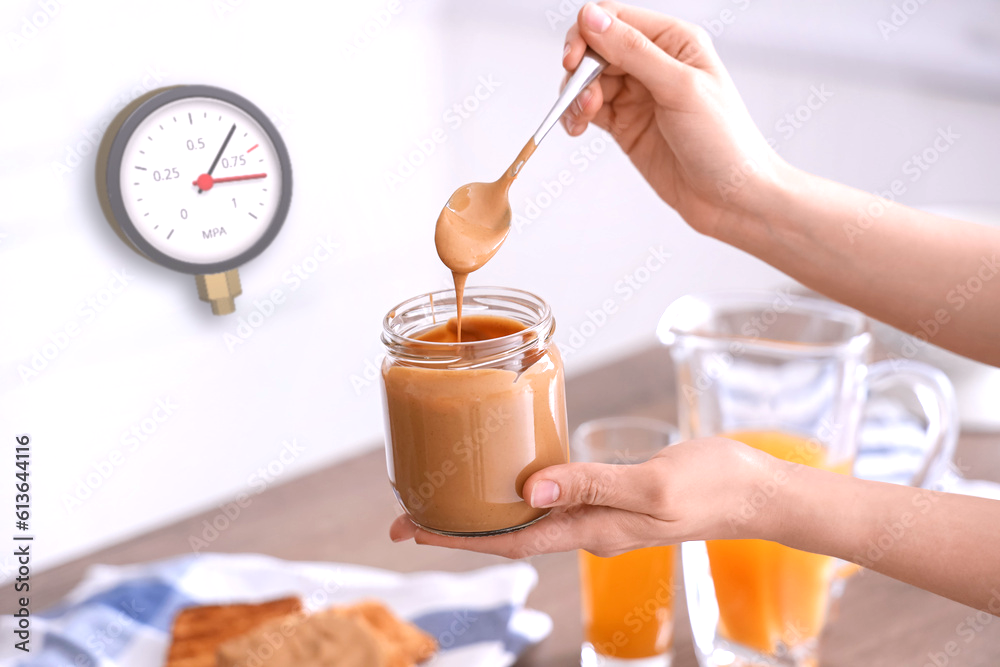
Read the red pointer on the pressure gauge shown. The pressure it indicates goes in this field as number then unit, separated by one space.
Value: 0.85 MPa
